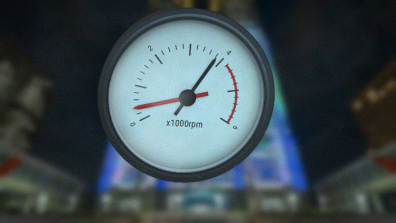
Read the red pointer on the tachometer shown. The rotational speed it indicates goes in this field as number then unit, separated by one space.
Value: 400 rpm
